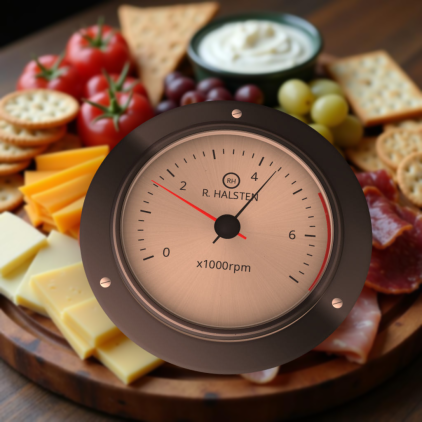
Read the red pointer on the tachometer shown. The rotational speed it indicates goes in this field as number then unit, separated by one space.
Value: 1600 rpm
